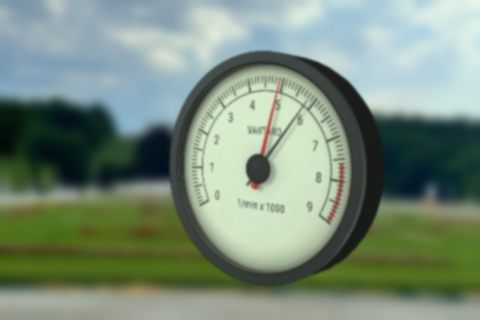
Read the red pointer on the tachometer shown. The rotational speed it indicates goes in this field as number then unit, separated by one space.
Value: 5000 rpm
